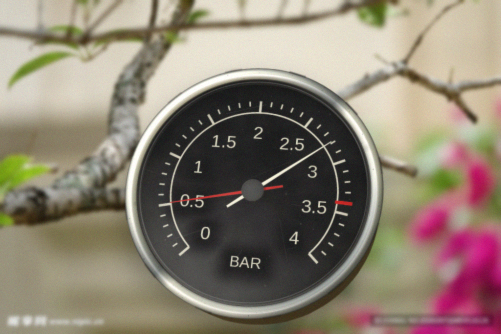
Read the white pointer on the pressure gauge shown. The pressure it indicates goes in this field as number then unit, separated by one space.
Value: 2.8 bar
